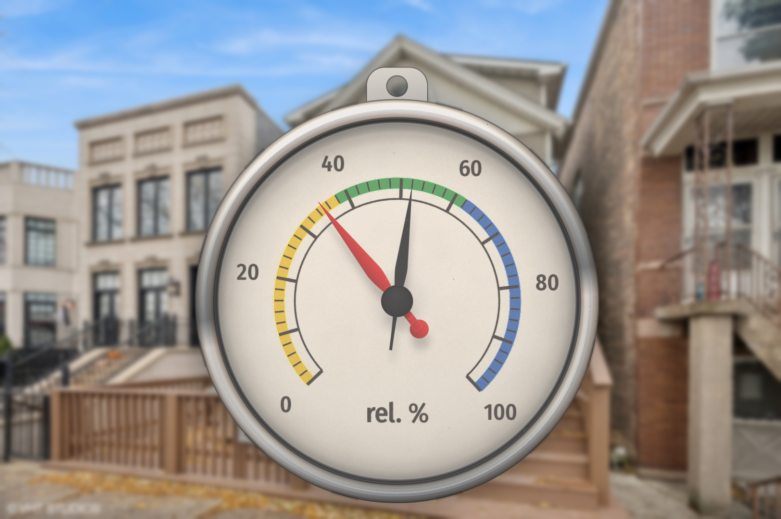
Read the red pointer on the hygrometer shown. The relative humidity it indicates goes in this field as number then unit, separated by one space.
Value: 35 %
